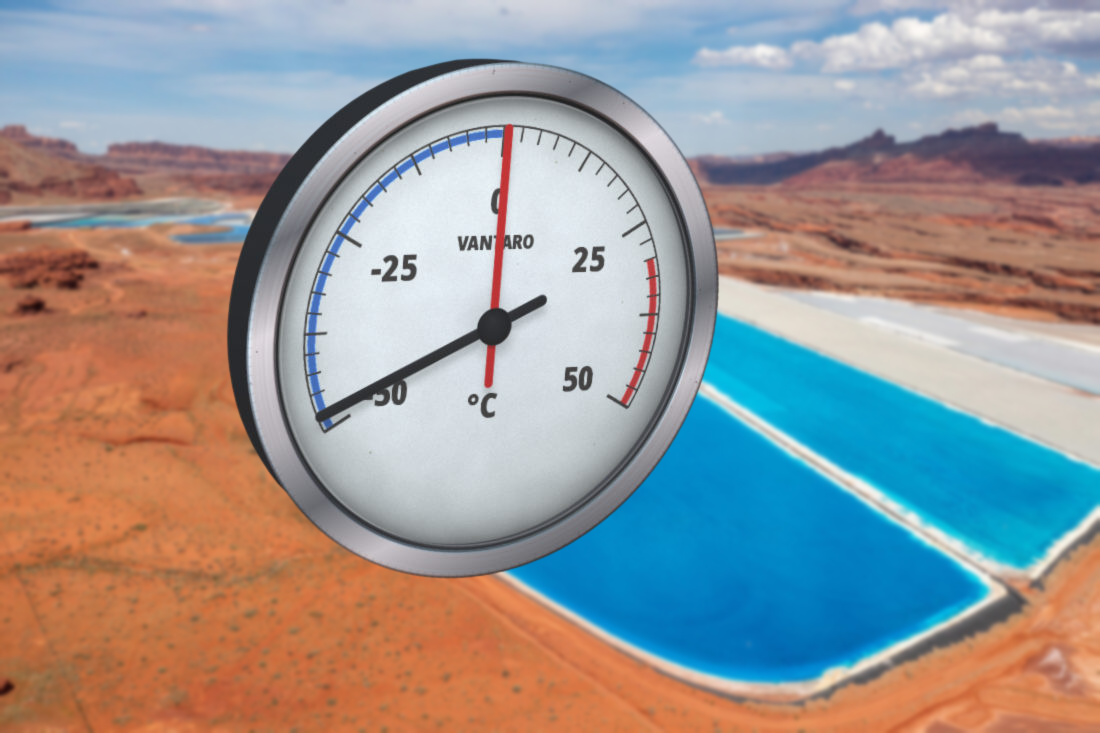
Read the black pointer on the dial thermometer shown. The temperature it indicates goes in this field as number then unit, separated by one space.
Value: -47.5 °C
